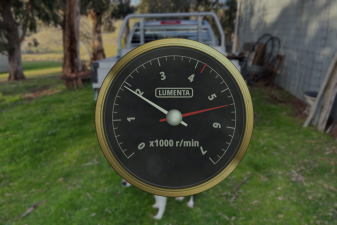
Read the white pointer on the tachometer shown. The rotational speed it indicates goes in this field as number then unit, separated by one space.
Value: 1900 rpm
